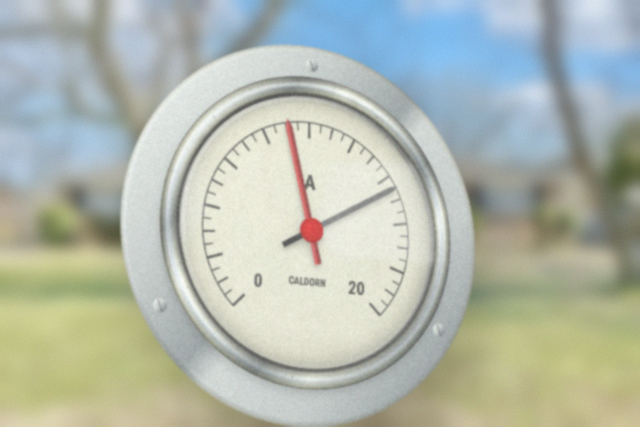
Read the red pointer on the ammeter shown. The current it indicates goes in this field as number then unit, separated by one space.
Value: 9 A
